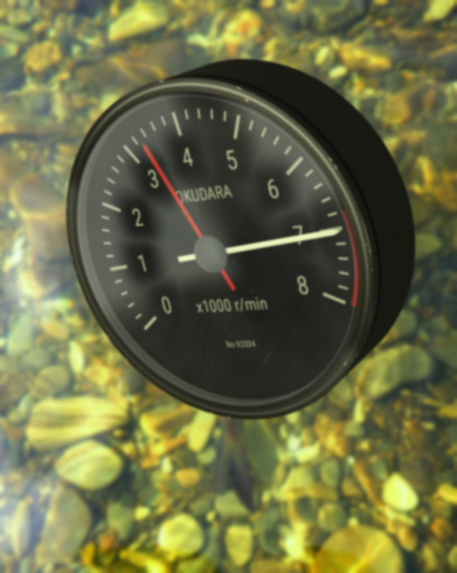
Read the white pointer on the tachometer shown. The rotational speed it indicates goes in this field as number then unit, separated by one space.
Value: 7000 rpm
